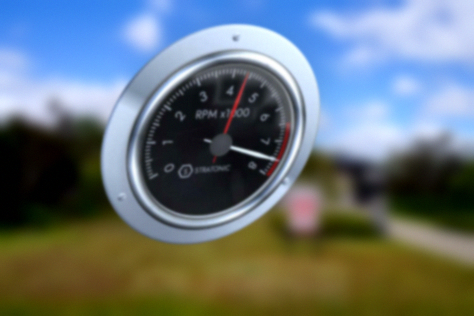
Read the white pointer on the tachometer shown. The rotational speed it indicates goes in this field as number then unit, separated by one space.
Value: 7500 rpm
